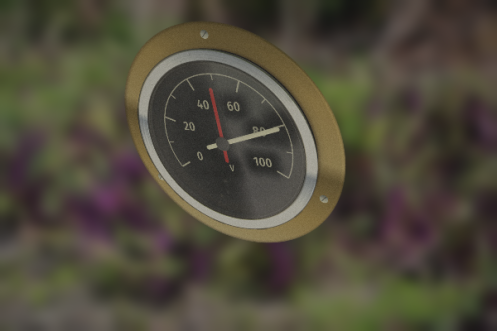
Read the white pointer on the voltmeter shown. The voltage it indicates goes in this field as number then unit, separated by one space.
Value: 80 V
